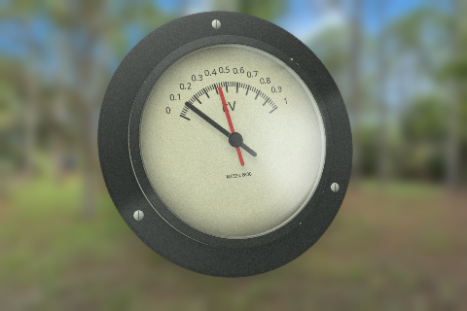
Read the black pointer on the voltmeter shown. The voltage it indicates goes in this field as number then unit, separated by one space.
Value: 0.1 kV
